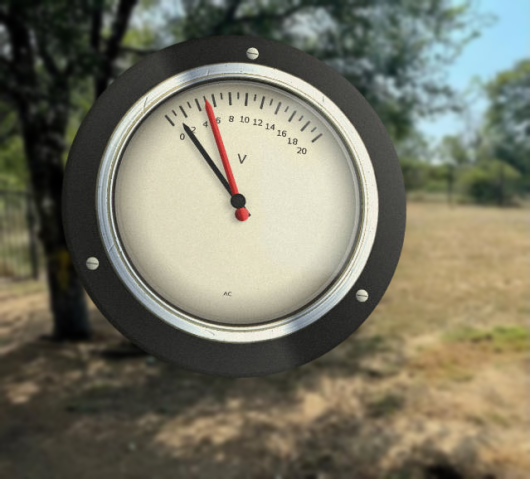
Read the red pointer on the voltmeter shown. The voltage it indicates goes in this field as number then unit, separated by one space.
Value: 5 V
